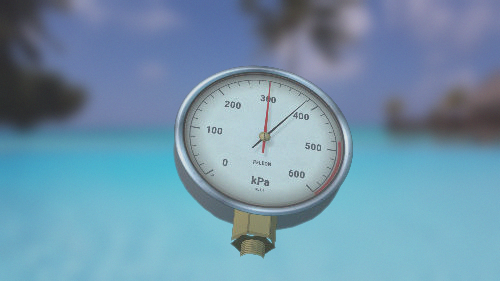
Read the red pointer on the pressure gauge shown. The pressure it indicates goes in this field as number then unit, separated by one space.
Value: 300 kPa
